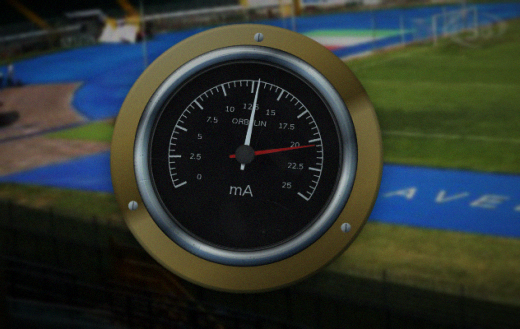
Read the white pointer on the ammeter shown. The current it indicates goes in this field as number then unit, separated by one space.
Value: 13 mA
